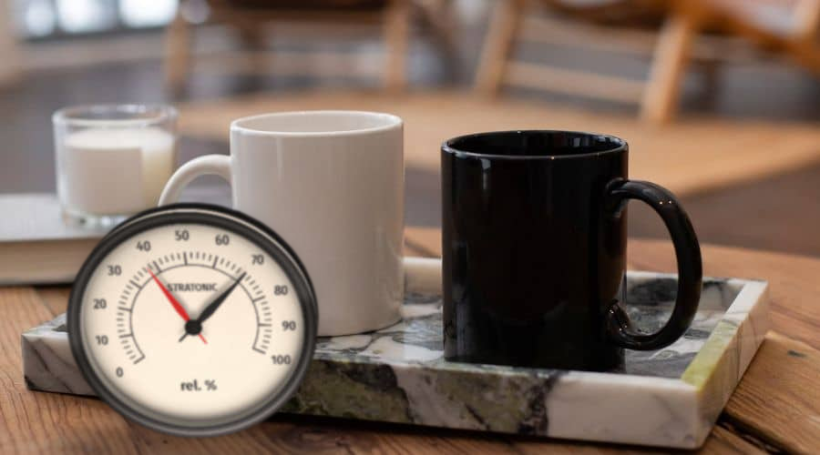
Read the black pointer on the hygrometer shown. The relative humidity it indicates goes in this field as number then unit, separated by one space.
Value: 70 %
